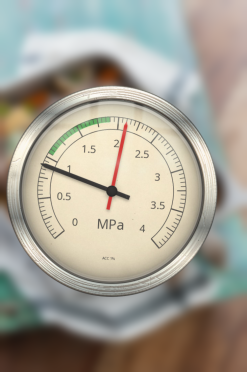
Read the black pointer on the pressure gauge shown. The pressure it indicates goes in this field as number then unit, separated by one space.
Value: 0.9 MPa
